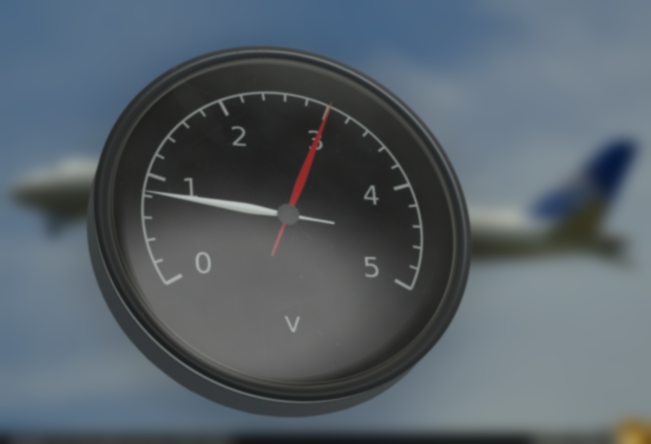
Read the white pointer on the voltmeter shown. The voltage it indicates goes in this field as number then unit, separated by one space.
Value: 0.8 V
